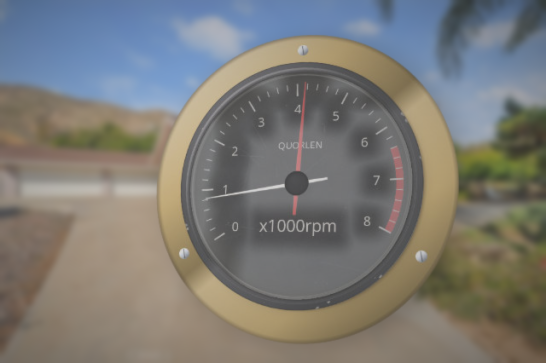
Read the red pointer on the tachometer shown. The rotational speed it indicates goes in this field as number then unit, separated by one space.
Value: 4200 rpm
